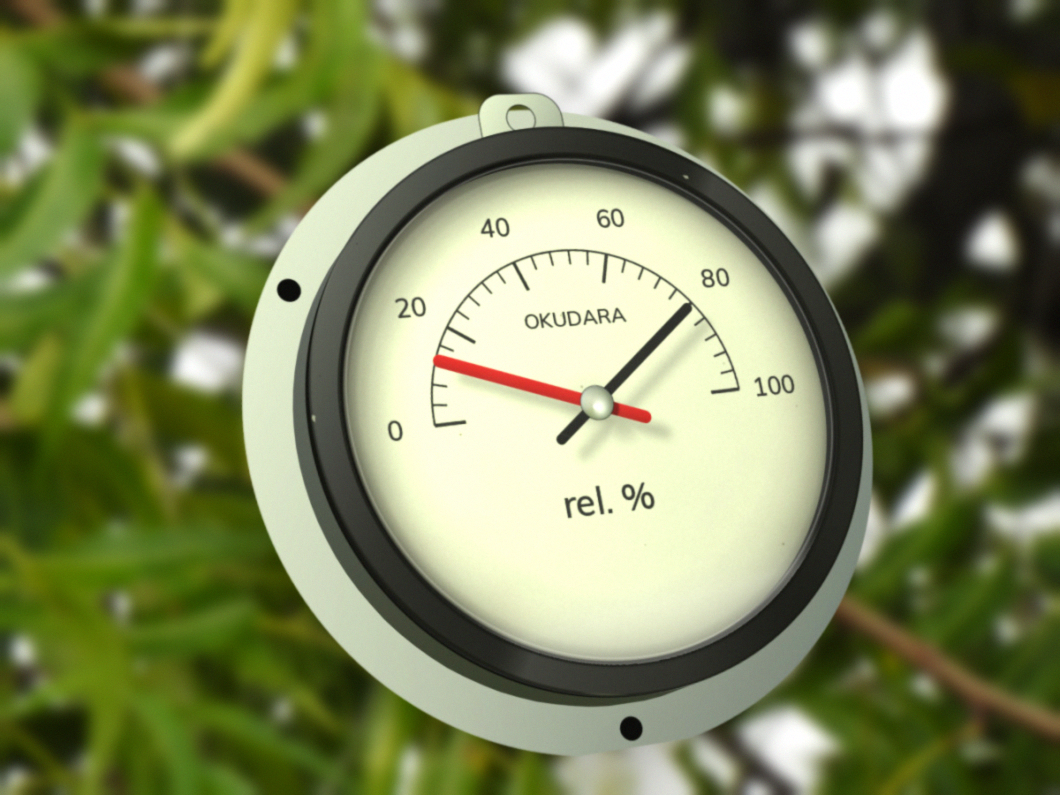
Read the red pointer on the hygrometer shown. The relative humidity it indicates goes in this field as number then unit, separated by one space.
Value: 12 %
